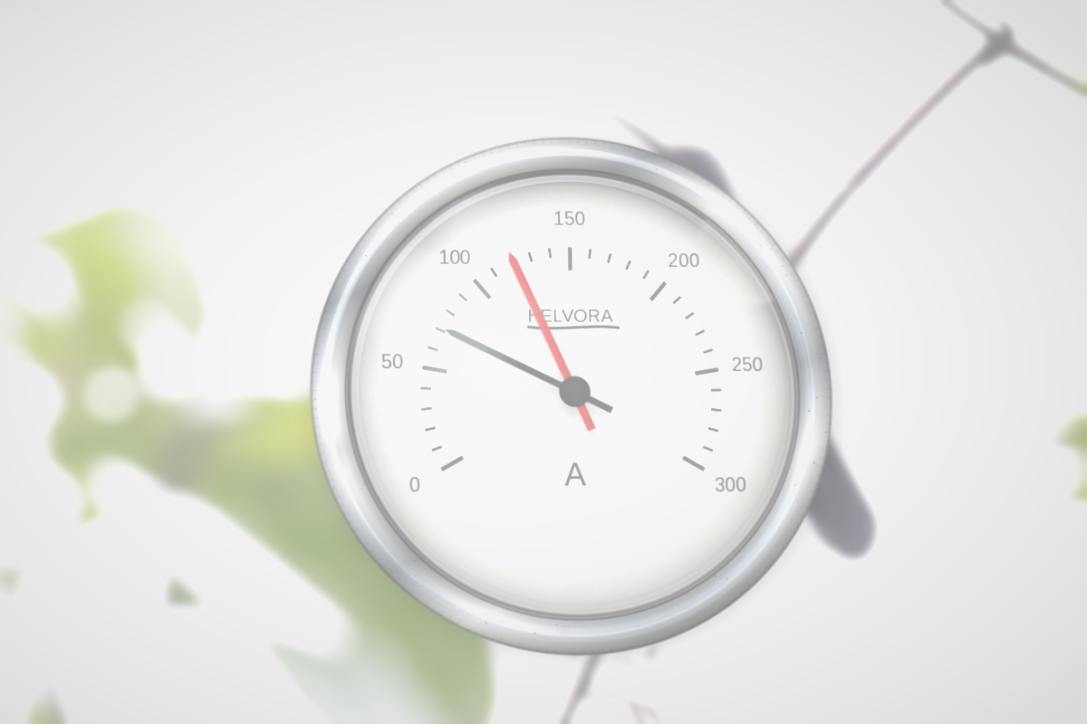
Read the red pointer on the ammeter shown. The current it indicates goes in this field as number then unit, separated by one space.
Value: 120 A
